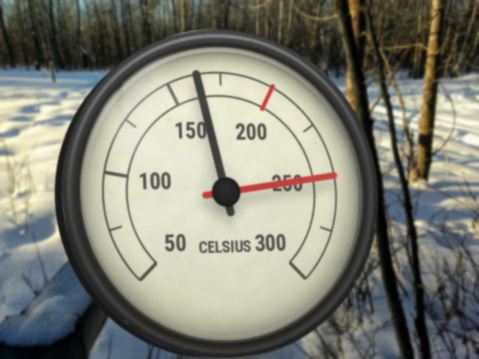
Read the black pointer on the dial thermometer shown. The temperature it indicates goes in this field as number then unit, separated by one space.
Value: 162.5 °C
